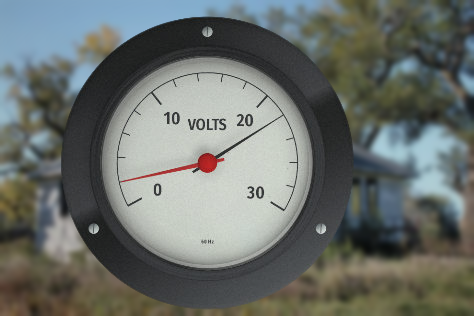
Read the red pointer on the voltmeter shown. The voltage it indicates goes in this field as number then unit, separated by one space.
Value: 2 V
